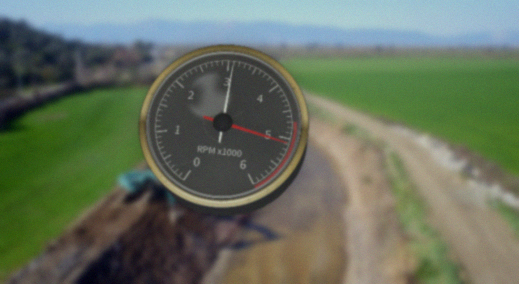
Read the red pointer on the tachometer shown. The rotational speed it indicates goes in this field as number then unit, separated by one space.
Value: 5100 rpm
